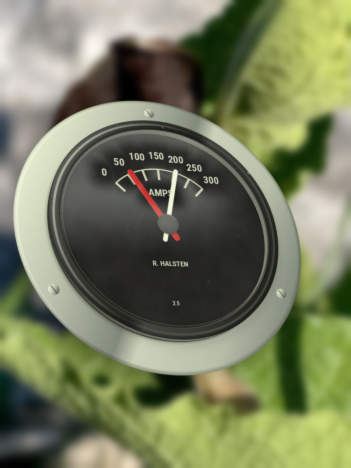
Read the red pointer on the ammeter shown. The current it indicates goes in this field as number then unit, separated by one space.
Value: 50 A
